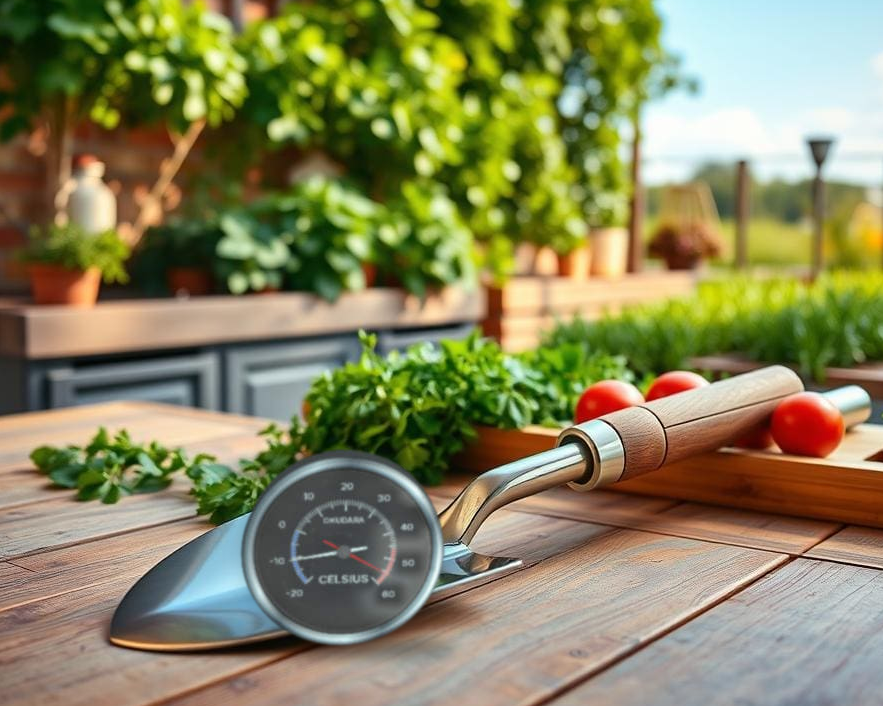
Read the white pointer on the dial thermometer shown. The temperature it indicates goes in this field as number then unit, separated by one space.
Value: -10 °C
